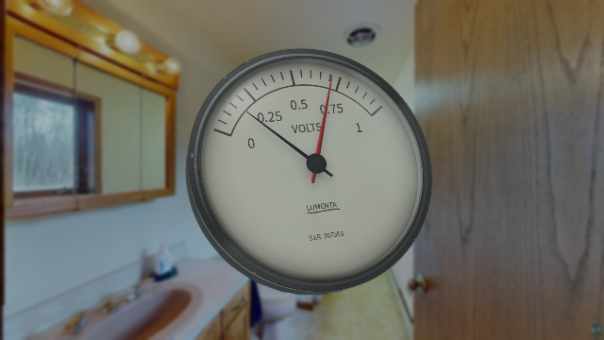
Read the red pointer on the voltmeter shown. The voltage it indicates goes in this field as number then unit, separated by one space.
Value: 0.7 V
